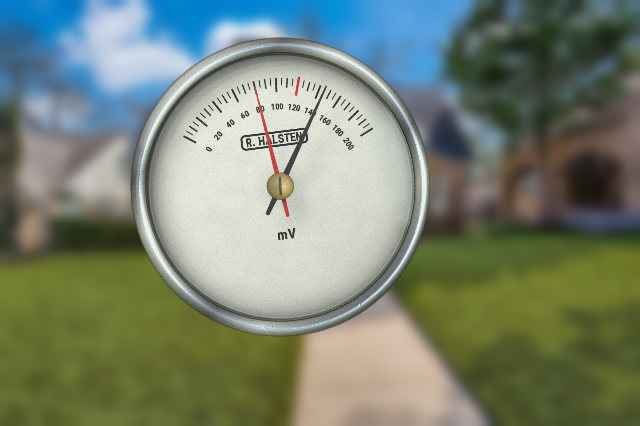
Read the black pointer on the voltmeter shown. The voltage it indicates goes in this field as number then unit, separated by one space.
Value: 145 mV
